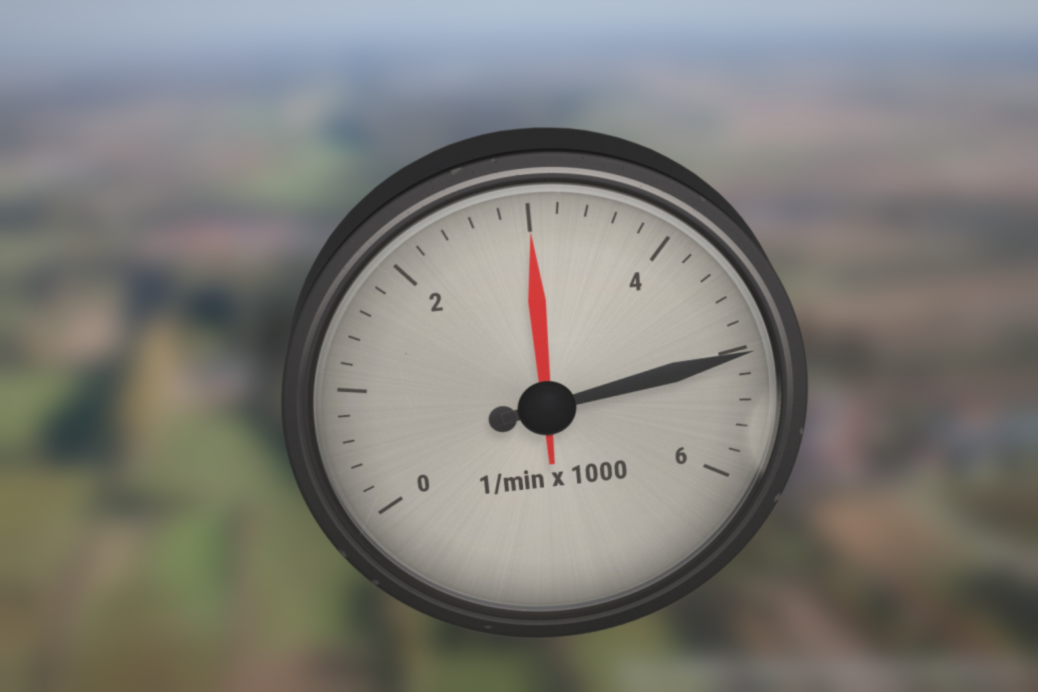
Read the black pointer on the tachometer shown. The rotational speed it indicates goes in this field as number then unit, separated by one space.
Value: 5000 rpm
